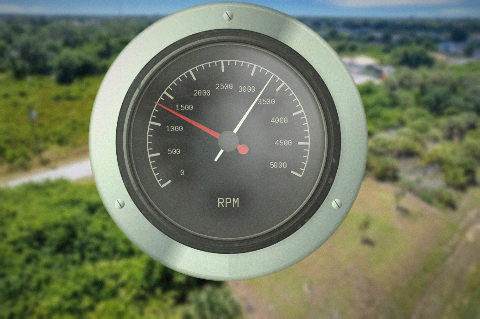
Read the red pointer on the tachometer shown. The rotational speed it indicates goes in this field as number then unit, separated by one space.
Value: 1300 rpm
